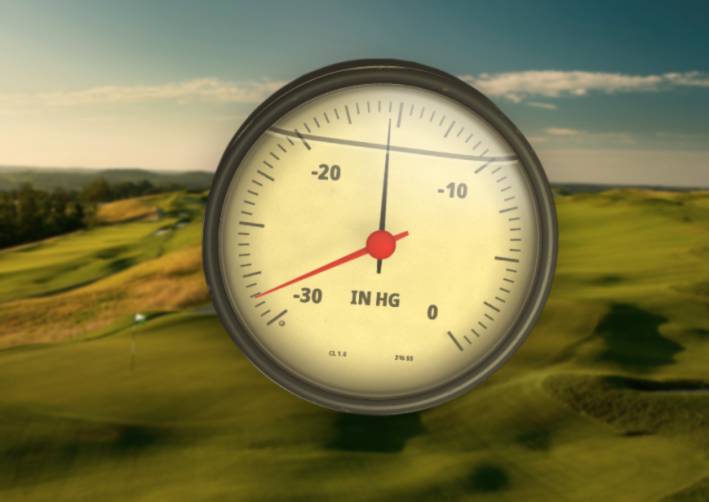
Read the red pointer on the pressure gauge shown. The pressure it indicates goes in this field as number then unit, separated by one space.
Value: -28.5 inHg
